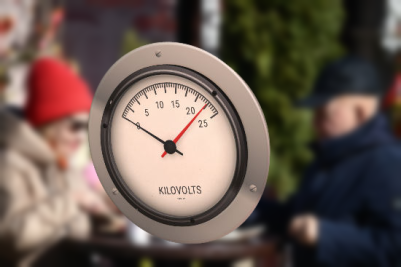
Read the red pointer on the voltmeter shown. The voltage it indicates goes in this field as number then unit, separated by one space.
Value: 22.5 kV
